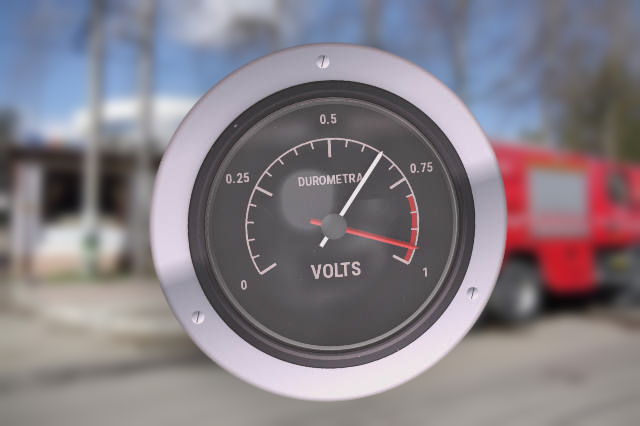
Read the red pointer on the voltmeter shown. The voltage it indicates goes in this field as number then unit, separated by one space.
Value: 0.95 V
